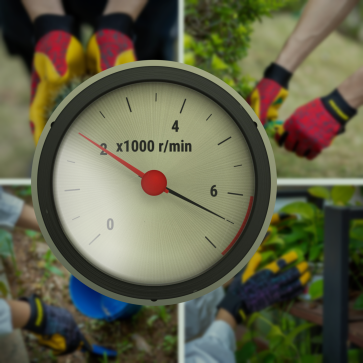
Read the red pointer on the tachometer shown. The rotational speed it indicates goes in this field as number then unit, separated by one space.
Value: 2000 rpm
